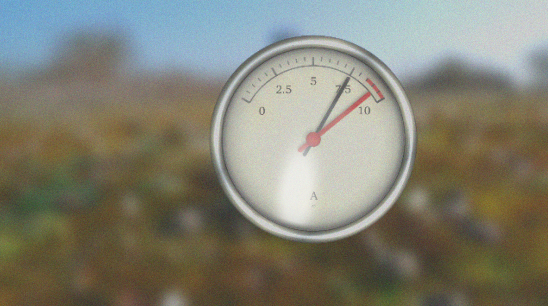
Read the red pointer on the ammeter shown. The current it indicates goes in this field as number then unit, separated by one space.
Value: 9.25 A
